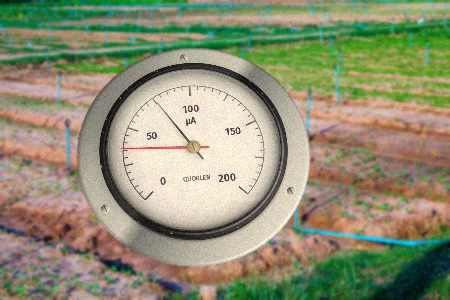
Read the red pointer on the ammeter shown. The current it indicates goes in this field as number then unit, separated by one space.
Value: 35 µA
